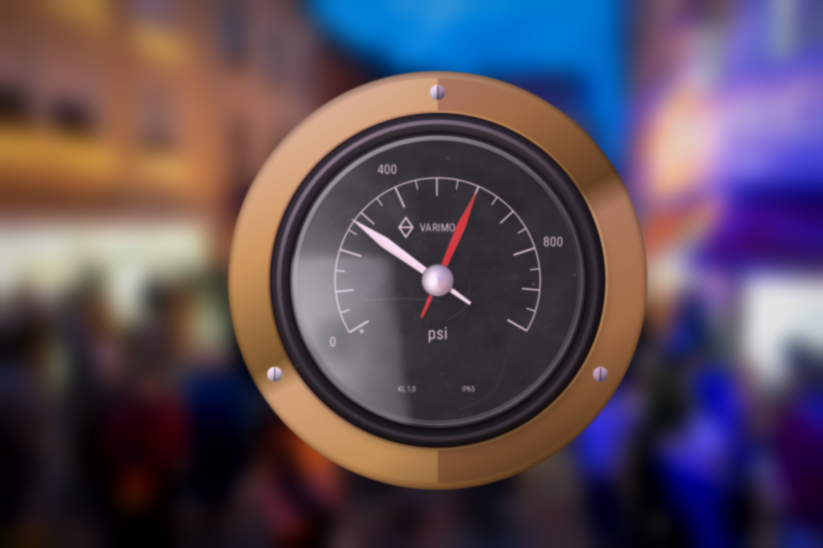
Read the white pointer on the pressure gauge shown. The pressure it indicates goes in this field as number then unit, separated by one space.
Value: 275 psi
